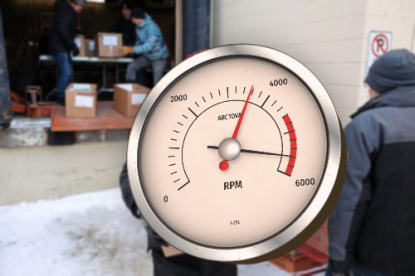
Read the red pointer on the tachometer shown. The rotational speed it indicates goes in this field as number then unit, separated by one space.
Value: 3600 rpm
